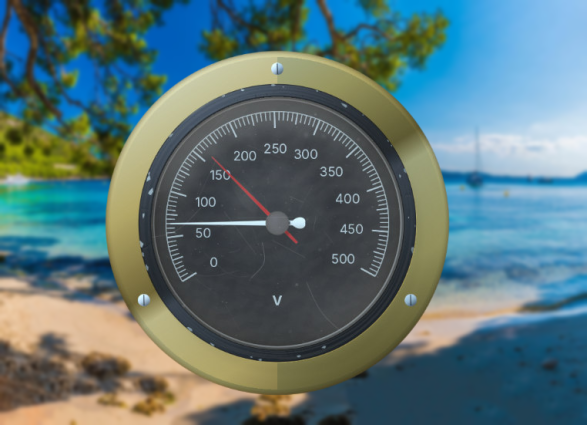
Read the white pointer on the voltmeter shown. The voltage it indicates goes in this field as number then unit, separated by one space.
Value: 65 V
